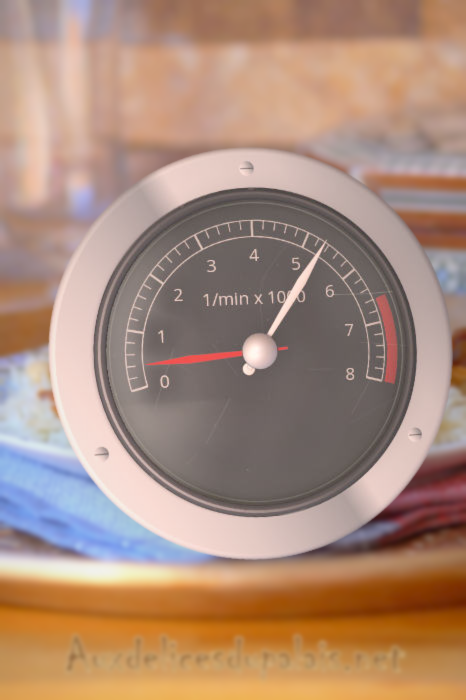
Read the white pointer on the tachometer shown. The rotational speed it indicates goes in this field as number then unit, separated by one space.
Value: 5300 rpm
